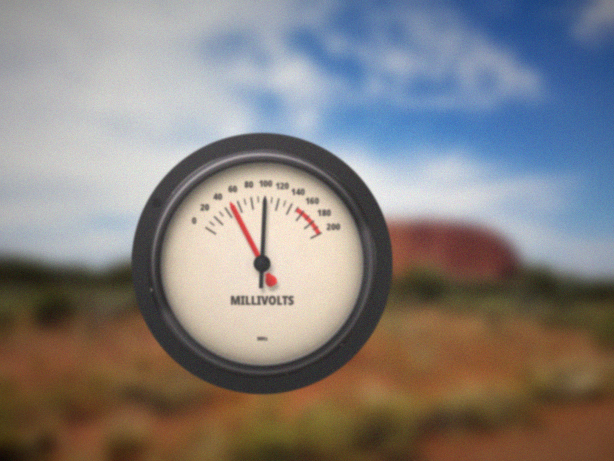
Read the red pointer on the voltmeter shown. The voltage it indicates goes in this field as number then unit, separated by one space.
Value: 50 mV
